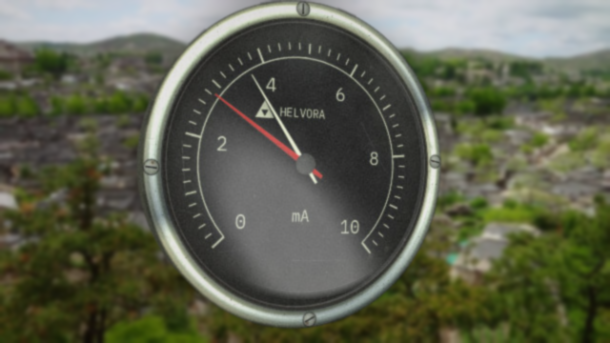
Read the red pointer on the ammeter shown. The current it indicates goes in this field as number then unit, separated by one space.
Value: 2.8 mA
